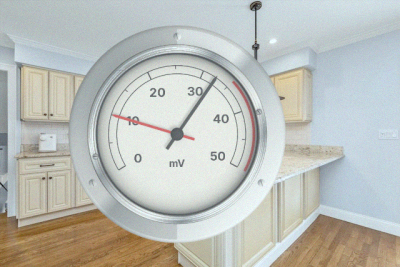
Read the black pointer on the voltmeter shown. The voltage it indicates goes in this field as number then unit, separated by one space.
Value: 32.5 mV
